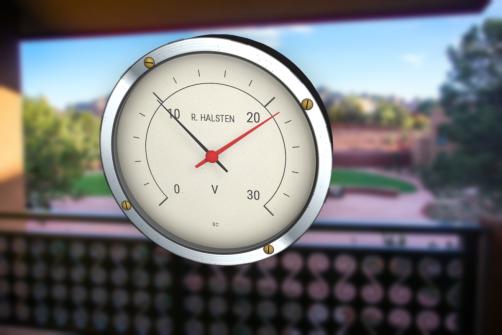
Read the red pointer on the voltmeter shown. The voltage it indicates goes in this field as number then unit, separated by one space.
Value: 21 V
